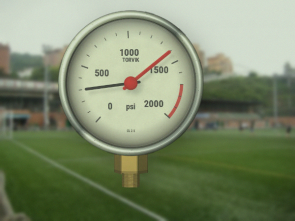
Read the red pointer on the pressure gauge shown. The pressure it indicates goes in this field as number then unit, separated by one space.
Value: 1400 psi
